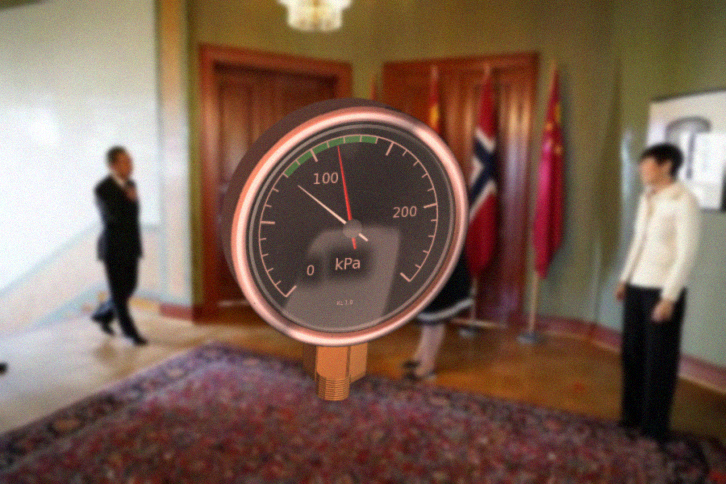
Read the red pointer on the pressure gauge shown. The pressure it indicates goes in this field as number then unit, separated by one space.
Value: 115 kPa
